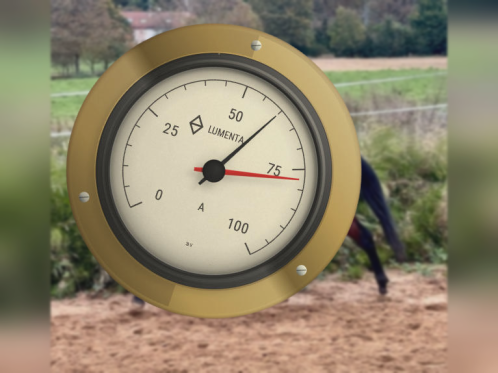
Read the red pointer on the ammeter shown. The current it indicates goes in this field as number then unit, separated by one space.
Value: 77.5 A
